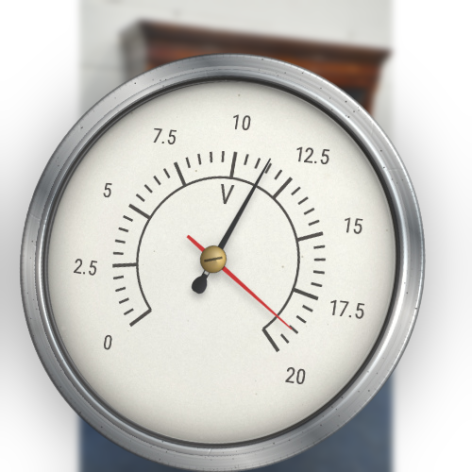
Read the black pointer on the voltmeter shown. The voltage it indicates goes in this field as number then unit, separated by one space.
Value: 11.5 V
